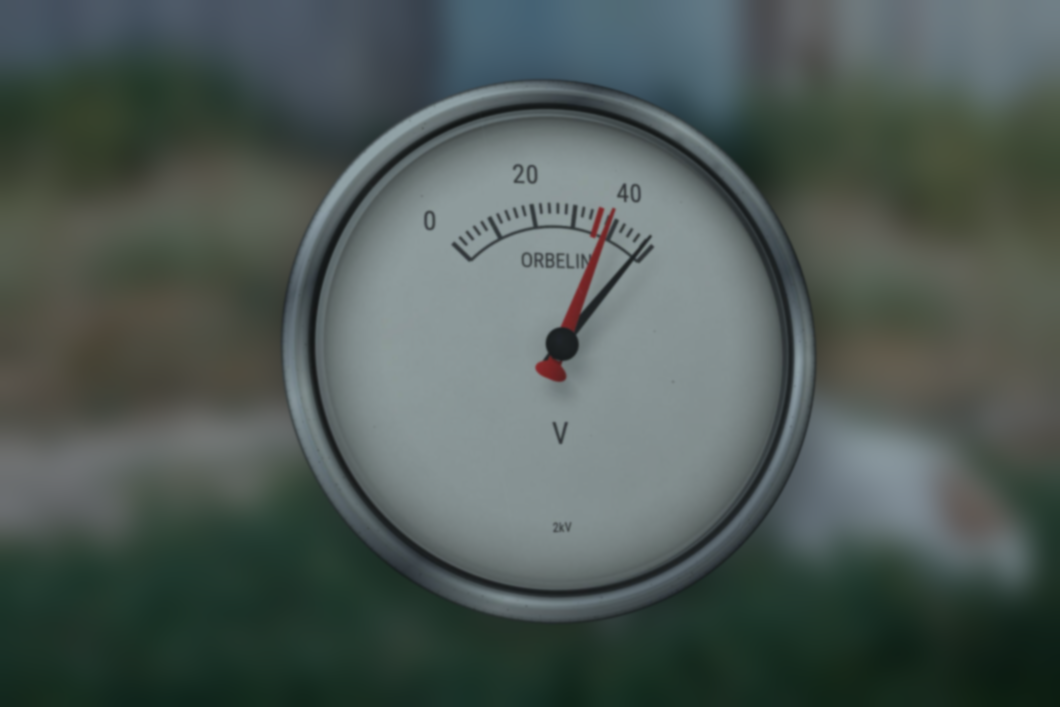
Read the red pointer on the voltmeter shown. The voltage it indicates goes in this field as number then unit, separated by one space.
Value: 38 V
